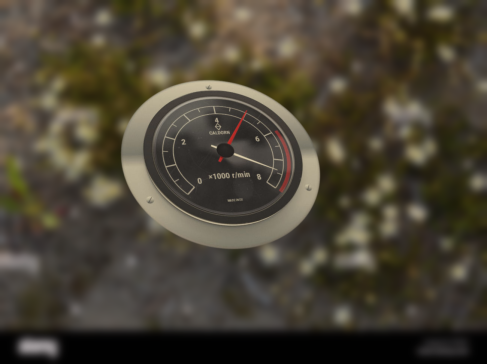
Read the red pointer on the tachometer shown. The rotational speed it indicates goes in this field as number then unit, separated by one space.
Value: 5000 rpm
